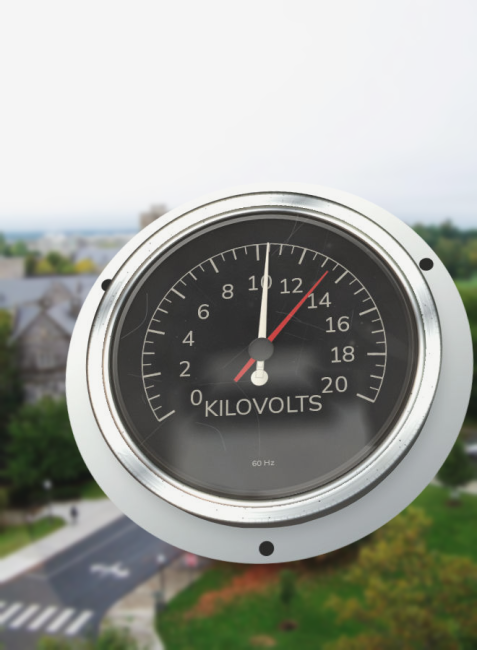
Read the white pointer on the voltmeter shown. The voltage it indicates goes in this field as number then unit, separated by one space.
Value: 10.5 kV
